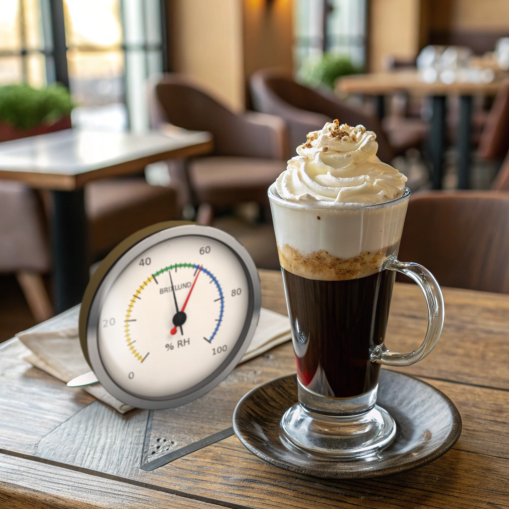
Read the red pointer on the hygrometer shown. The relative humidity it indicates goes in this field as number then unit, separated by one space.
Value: 60 %
